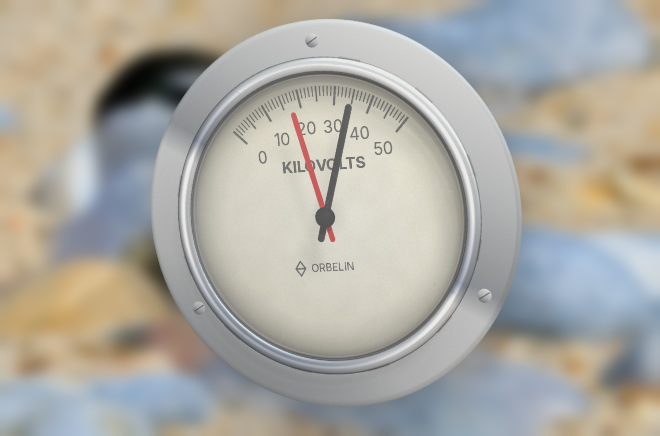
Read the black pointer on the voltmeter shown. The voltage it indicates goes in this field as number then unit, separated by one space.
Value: 35 kV
